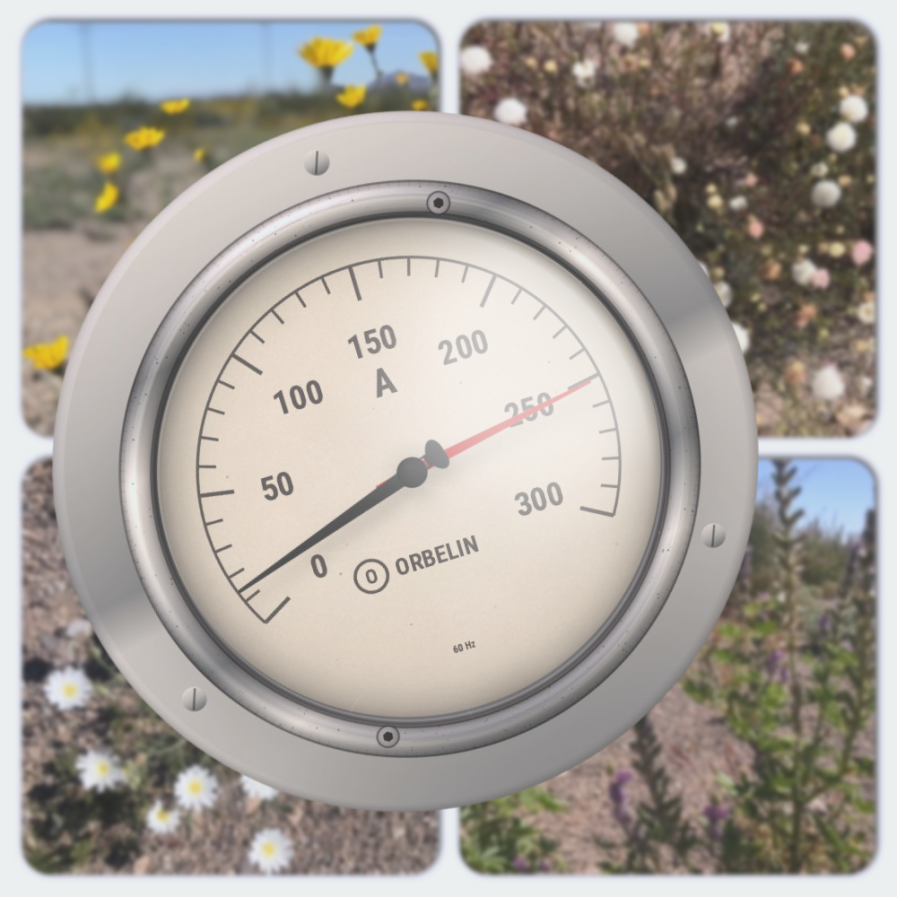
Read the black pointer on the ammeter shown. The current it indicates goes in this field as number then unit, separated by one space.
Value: 15 A
